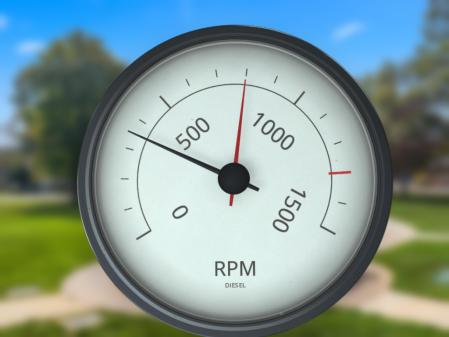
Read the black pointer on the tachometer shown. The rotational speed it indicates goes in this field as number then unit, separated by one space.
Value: 350 rpm
